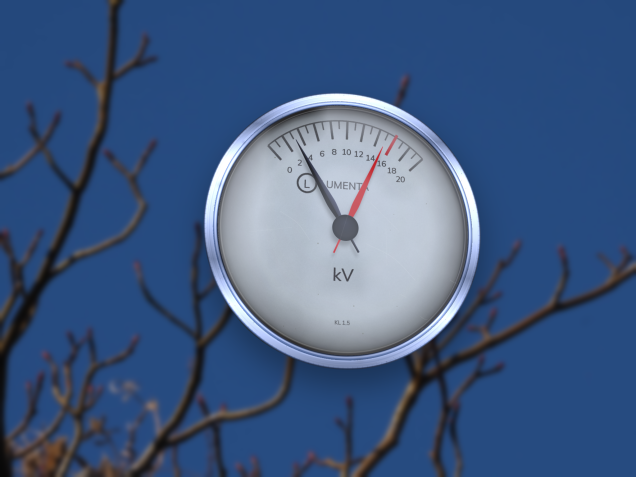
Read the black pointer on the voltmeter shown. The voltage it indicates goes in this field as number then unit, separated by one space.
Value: 3 kV
